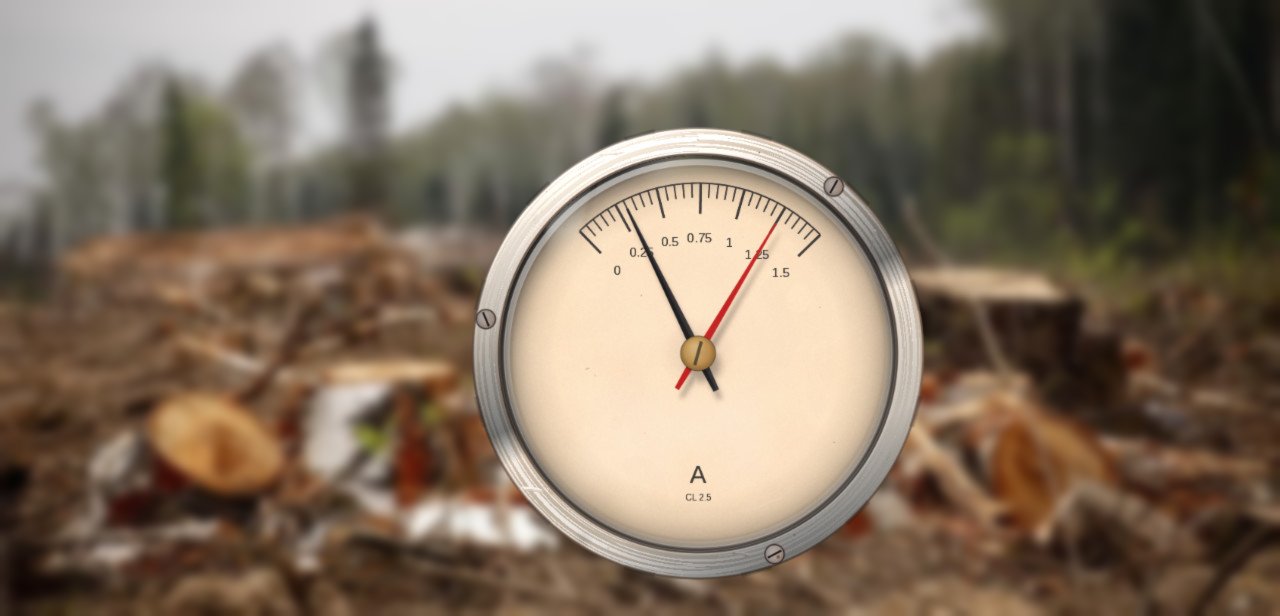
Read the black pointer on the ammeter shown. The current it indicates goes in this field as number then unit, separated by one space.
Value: 0.3 A
